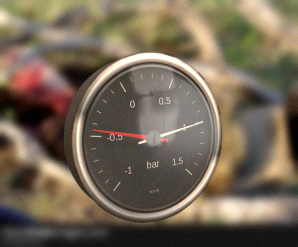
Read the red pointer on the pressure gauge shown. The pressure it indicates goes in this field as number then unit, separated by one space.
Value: -0.45 bar
